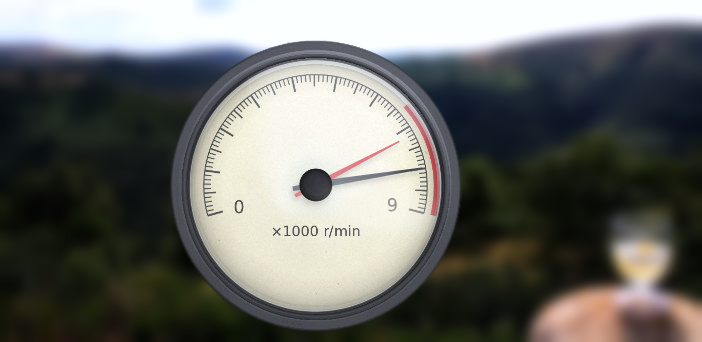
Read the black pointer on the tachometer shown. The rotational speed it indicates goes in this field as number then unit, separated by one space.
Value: 8000 rpm
